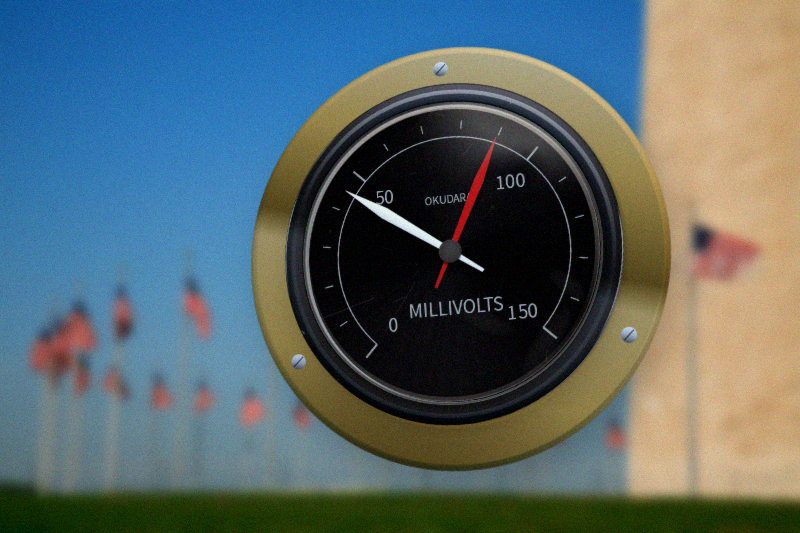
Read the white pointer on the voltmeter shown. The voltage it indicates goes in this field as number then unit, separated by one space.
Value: 45 mV
